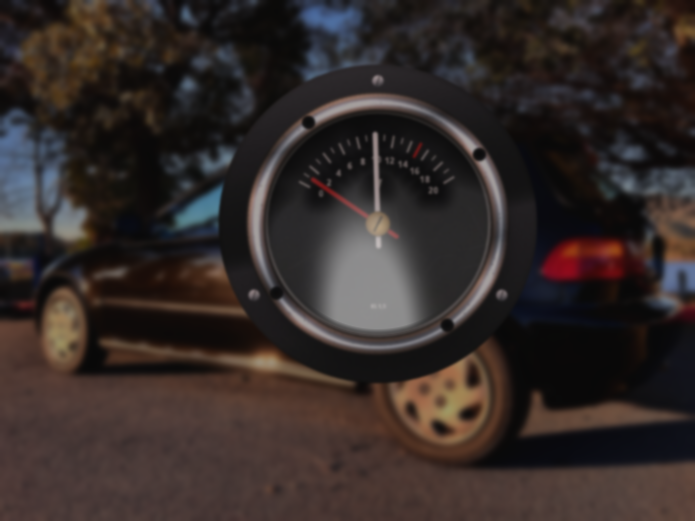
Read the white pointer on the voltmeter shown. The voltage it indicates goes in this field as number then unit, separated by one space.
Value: 10 V
